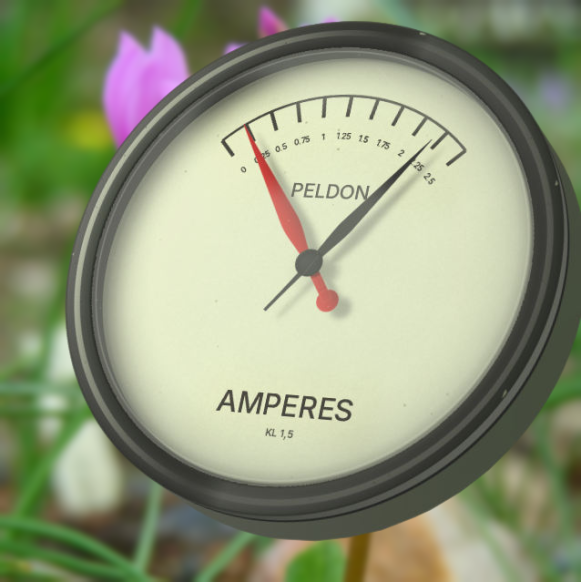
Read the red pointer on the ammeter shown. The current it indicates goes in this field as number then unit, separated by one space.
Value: 0.25 A
